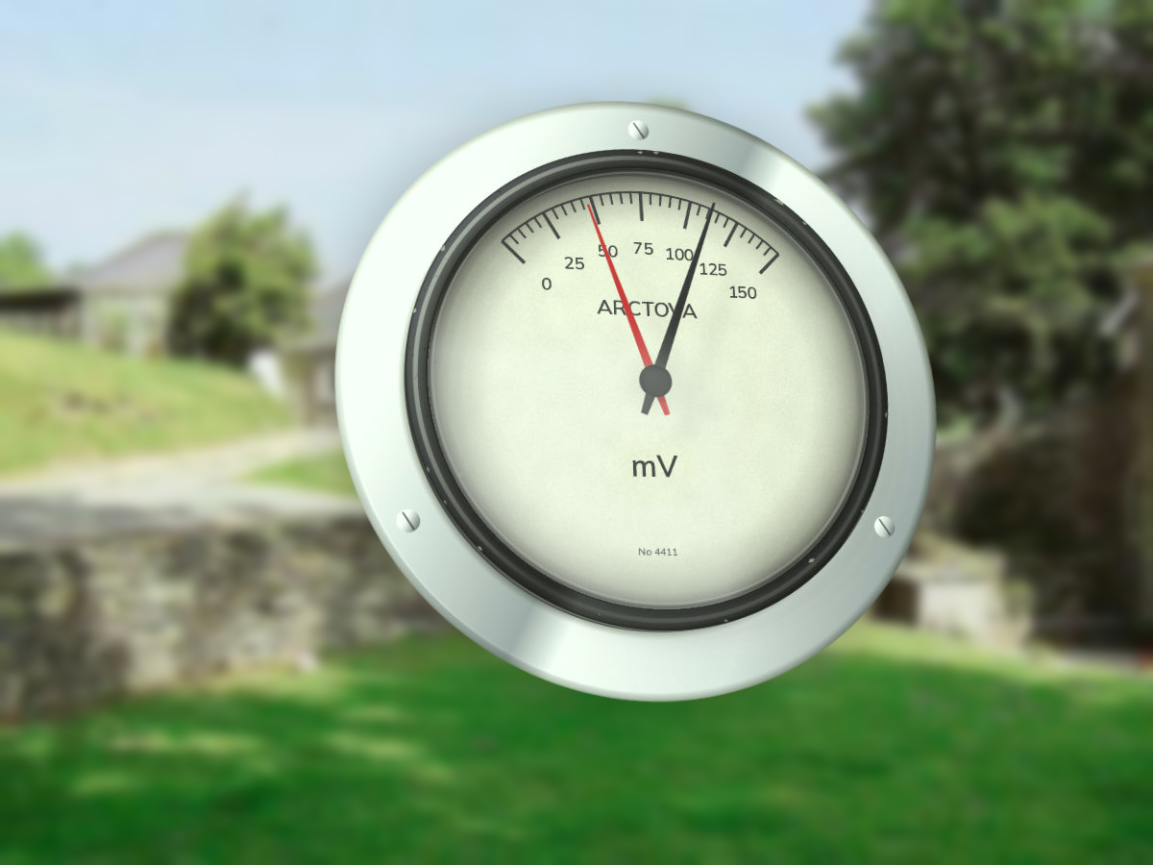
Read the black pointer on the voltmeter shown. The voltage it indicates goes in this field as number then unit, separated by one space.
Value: 110 mV
